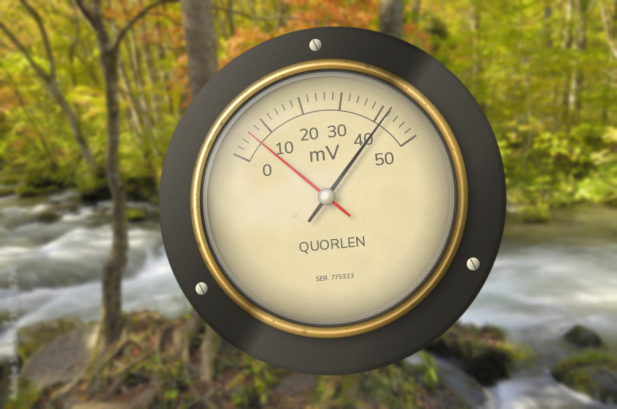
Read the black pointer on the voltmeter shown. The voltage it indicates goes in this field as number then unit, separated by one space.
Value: 42 mV
